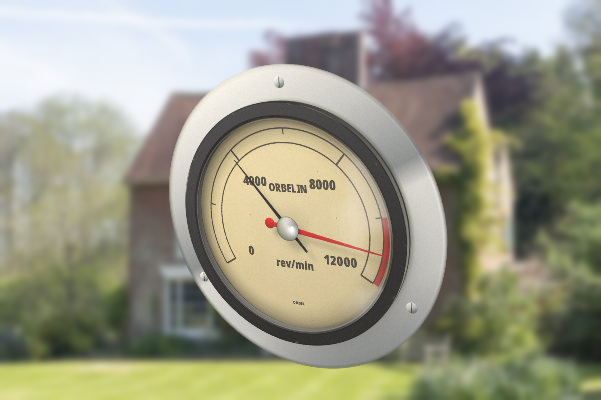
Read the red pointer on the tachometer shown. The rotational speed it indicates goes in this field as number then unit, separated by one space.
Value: 11000 rpm
